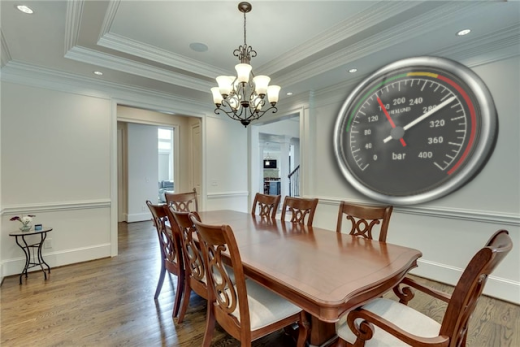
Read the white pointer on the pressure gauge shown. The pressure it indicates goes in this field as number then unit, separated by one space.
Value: 290 bar
